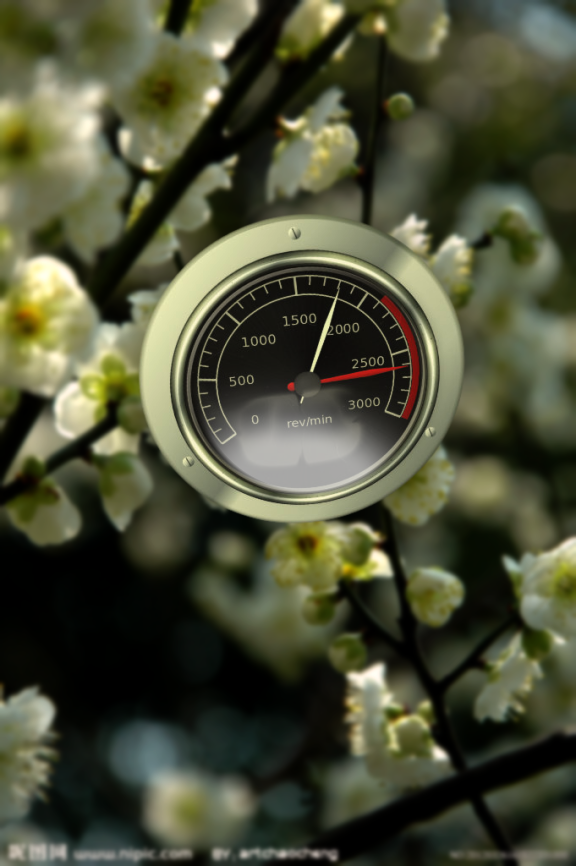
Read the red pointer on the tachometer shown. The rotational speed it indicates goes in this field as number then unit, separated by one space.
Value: 2600 rpm
